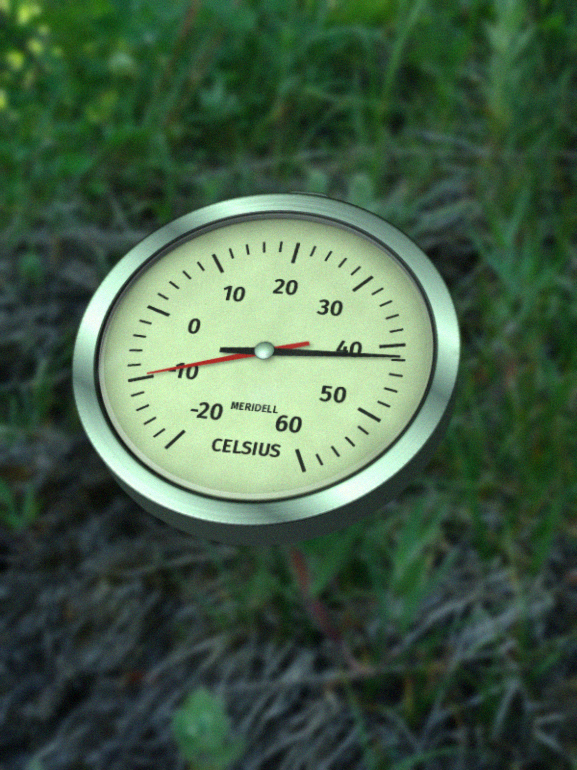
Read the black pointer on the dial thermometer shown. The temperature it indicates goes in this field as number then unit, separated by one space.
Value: 42 °C
